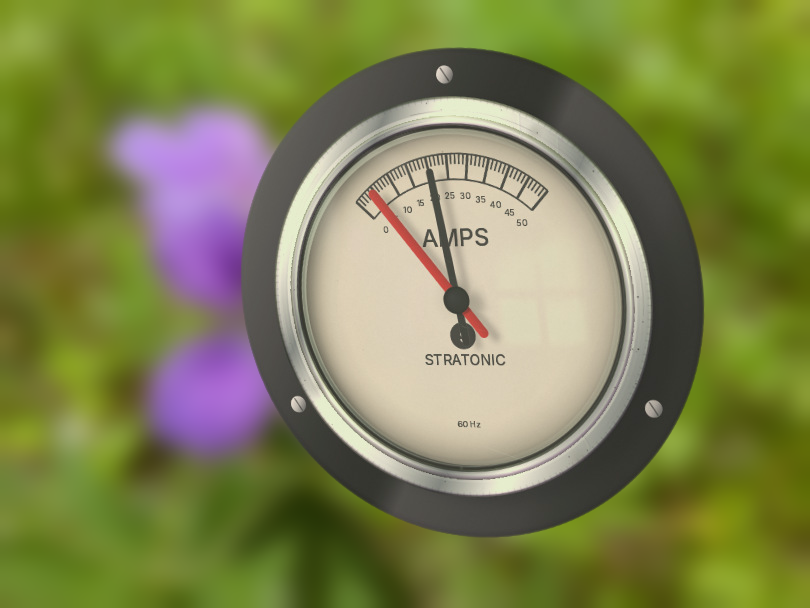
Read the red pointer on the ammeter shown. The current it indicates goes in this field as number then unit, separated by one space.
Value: 5 A
